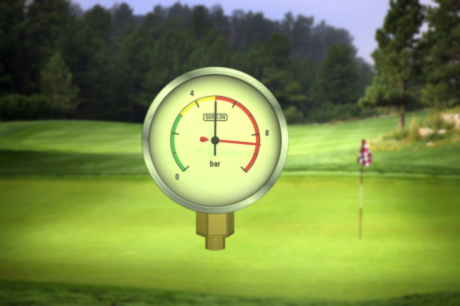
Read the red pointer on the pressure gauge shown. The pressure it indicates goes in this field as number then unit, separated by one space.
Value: 8.5 bar
